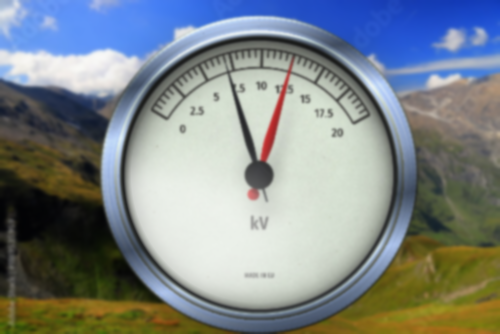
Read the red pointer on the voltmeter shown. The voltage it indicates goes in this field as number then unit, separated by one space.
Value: 12.5 kV
